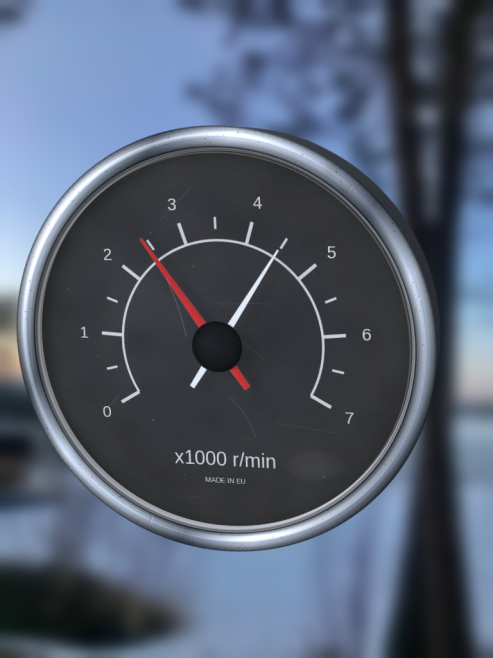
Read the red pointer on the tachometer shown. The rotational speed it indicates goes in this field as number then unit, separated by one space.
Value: 2500 rpm
